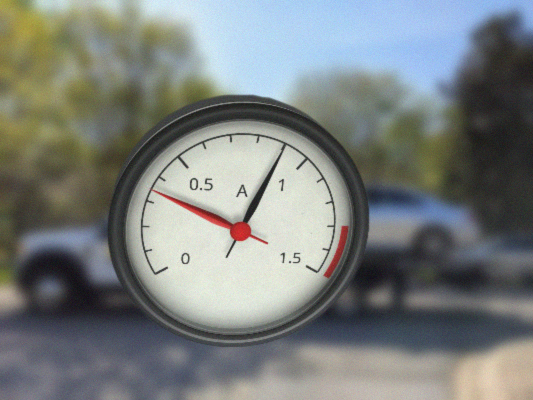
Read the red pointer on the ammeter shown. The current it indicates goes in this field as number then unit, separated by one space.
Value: 0.35 A
